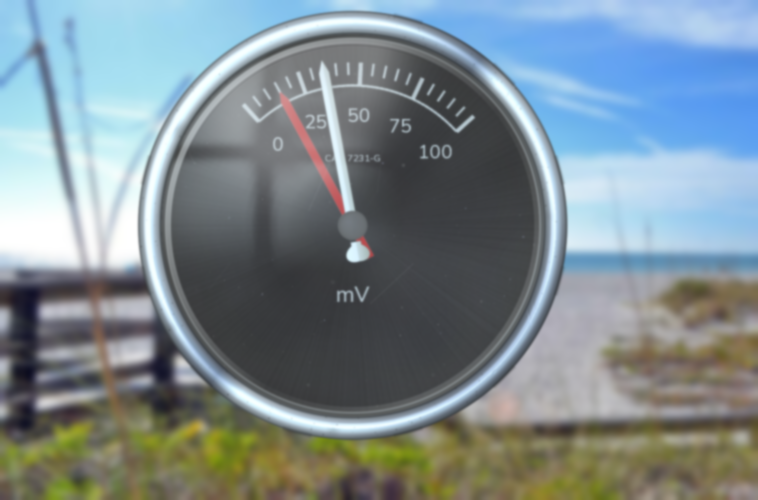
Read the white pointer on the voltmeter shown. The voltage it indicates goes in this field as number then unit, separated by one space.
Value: 35 mV
